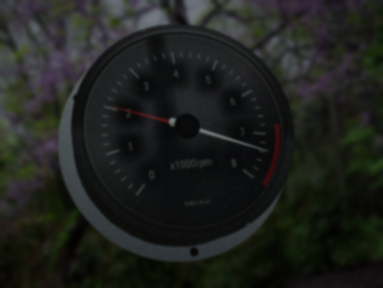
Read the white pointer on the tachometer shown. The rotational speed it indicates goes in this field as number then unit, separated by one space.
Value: 7400 rpm
